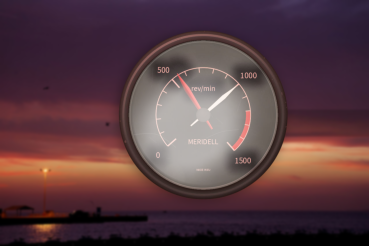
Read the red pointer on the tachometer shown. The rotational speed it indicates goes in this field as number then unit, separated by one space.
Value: 550 rpm
